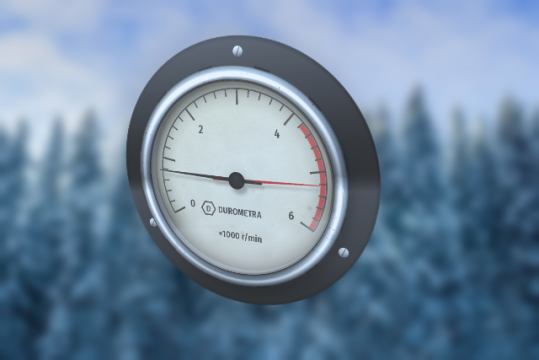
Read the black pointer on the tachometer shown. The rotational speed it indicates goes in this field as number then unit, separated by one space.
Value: 800 rpm
